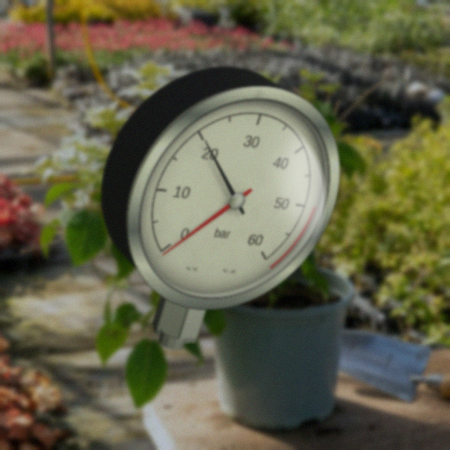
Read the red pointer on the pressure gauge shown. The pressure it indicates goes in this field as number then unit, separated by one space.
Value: 0 bar
